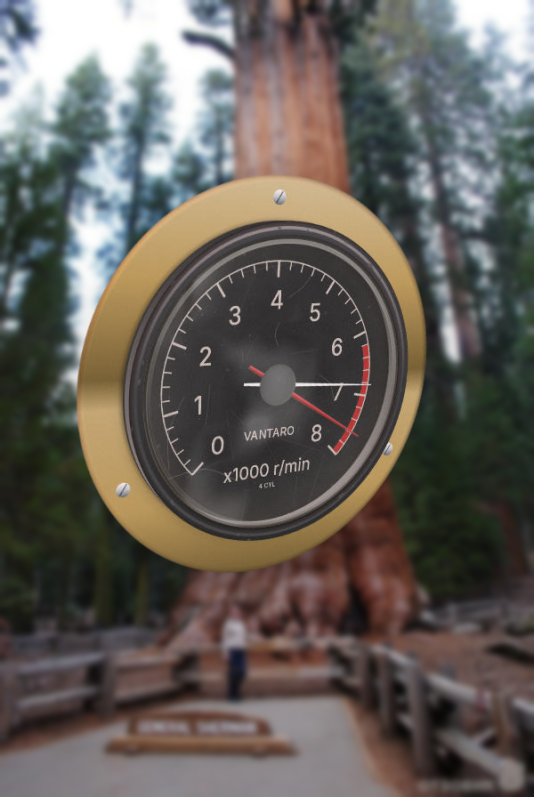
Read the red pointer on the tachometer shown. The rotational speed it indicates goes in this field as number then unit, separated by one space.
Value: 7600 rpm
